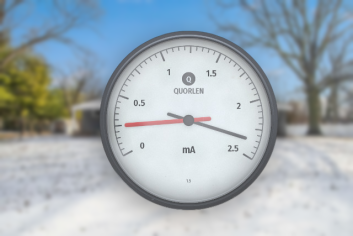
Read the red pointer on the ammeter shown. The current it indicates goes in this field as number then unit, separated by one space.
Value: 0.25 mA
